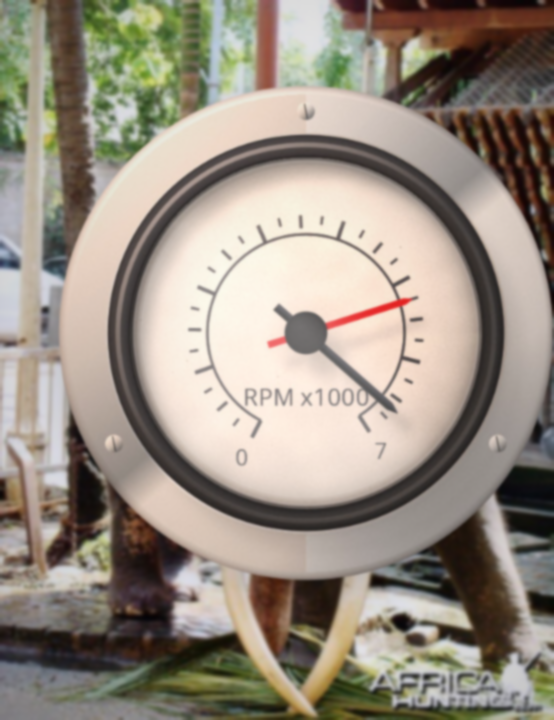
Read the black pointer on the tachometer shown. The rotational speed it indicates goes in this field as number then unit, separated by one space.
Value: 6625 rpm
